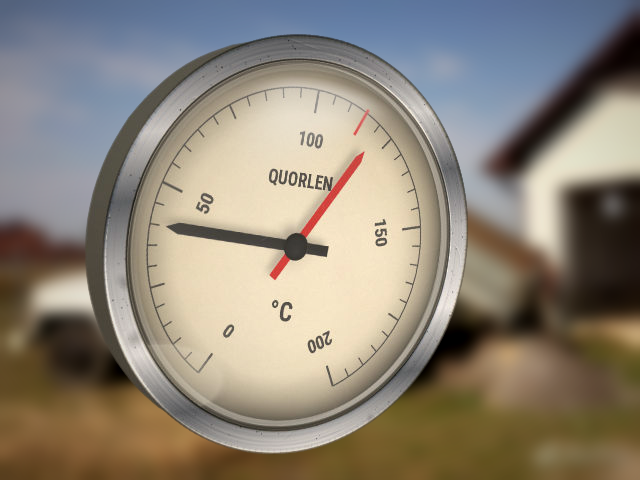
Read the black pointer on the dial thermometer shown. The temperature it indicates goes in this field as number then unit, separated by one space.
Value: 40 °C
